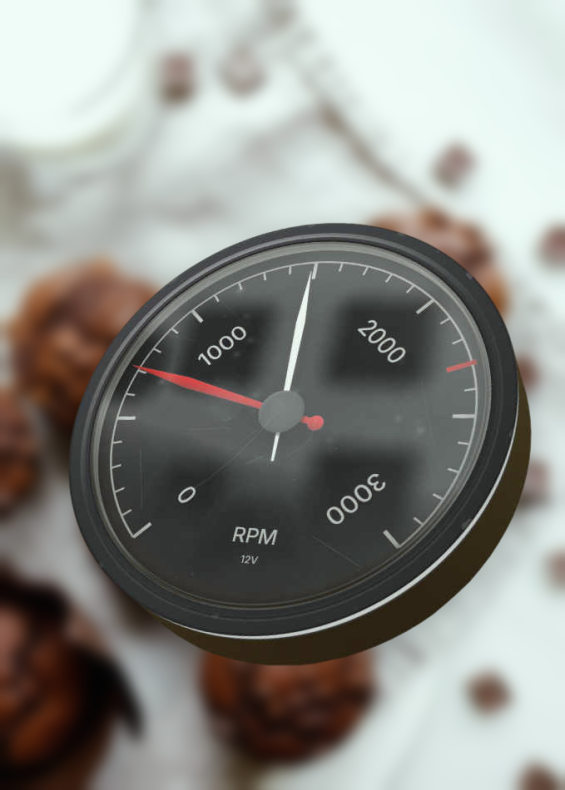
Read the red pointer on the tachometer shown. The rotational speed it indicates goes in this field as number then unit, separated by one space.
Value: 700 rpm
